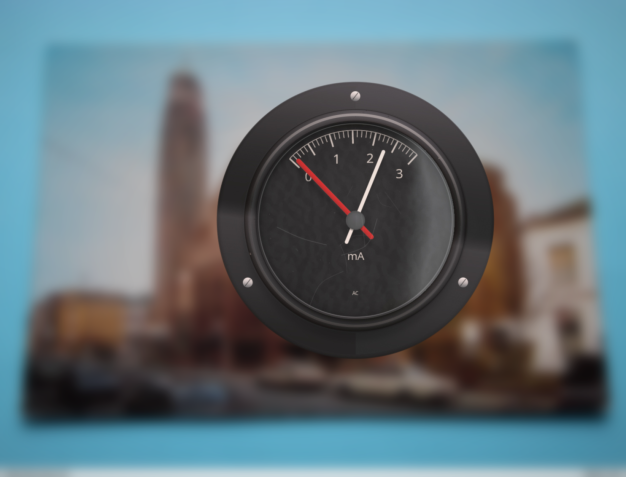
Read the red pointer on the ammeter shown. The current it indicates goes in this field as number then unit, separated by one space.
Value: 0.1 mA
